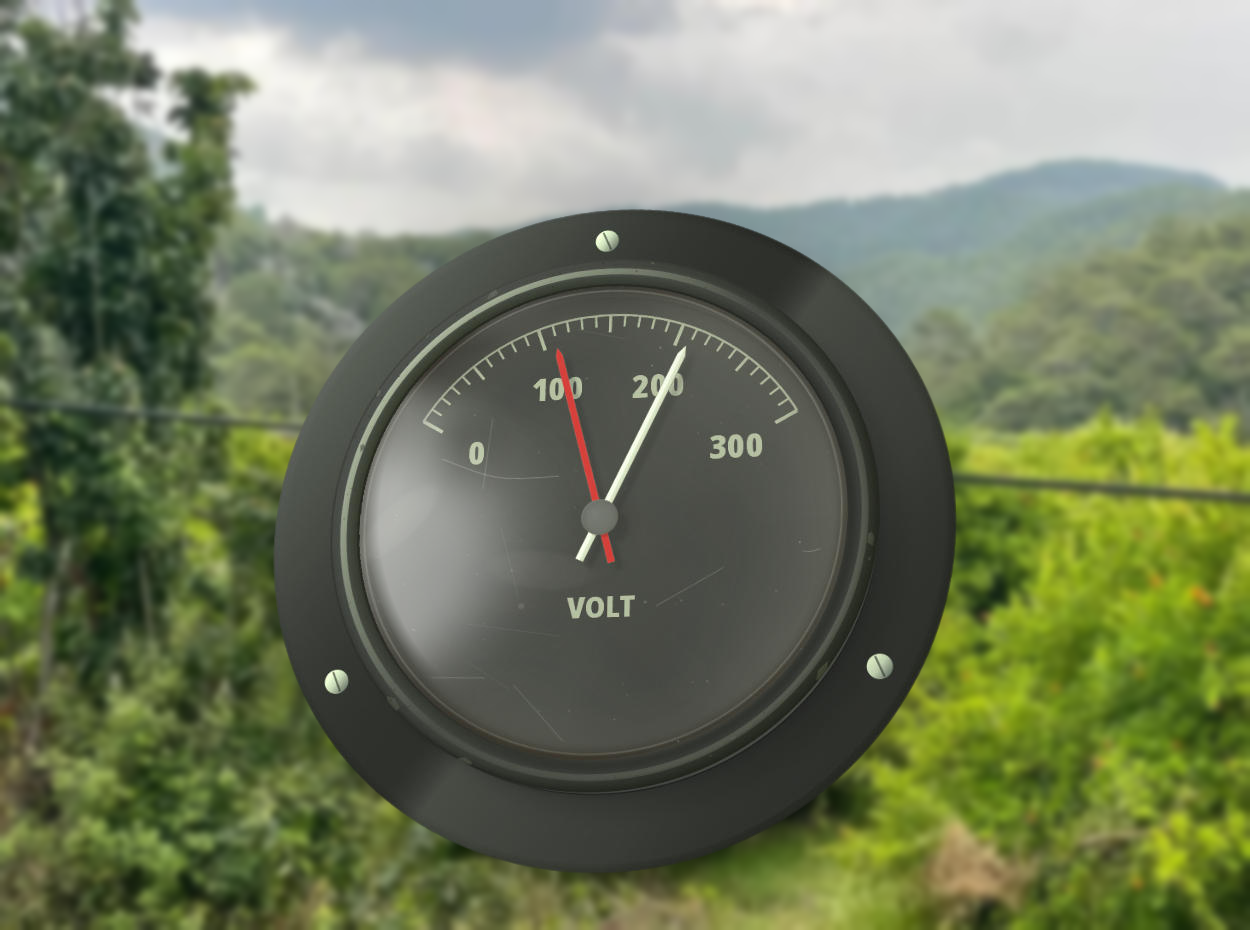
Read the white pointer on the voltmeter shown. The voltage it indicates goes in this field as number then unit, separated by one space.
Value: 210 V
